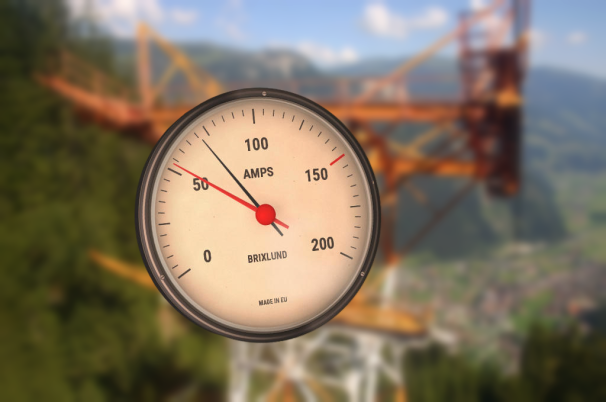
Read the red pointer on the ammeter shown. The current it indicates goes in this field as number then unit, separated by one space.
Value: 52.5 A
